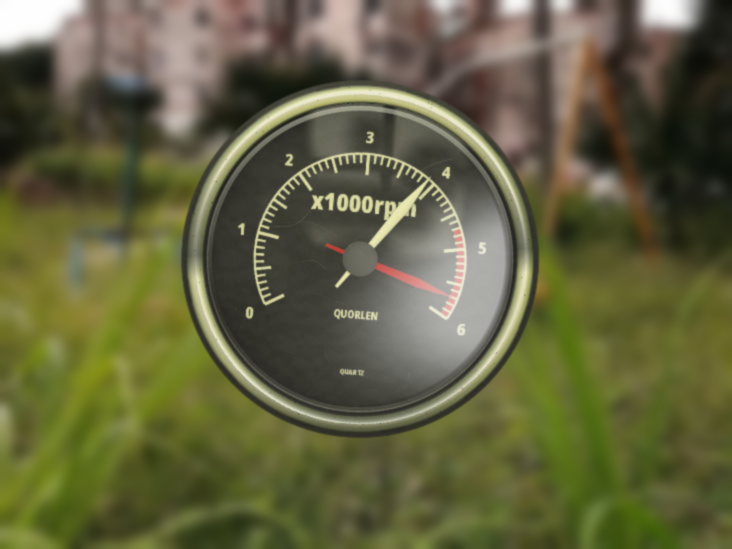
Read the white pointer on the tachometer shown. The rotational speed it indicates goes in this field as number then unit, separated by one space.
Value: 3900 rpm
